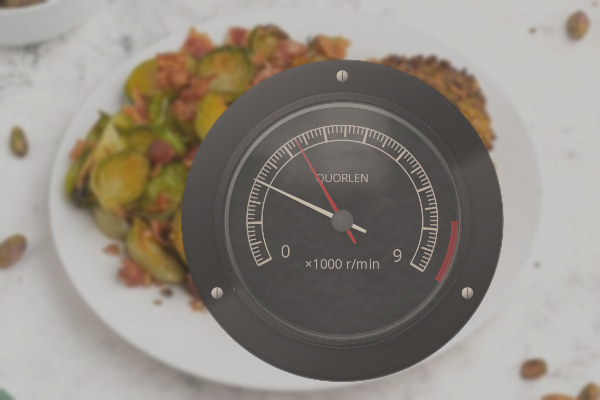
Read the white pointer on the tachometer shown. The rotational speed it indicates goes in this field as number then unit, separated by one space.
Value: 2000 rpm
